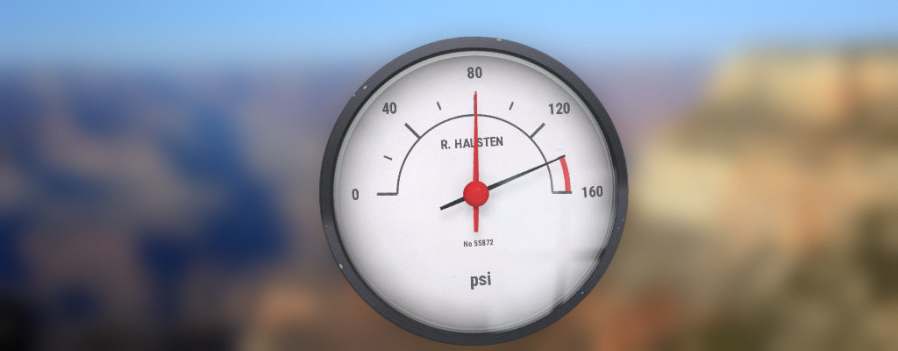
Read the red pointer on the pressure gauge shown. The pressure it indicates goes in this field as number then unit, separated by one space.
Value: 80 psi
